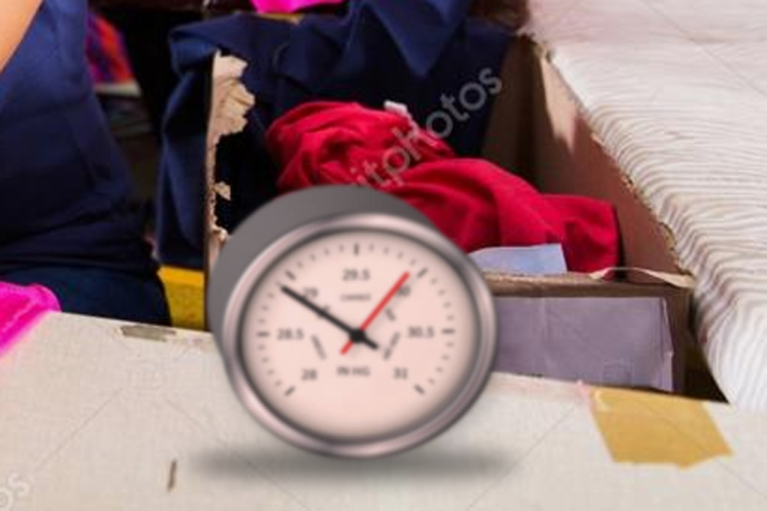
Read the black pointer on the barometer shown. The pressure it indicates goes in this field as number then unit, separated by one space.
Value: 28.9 inHg
